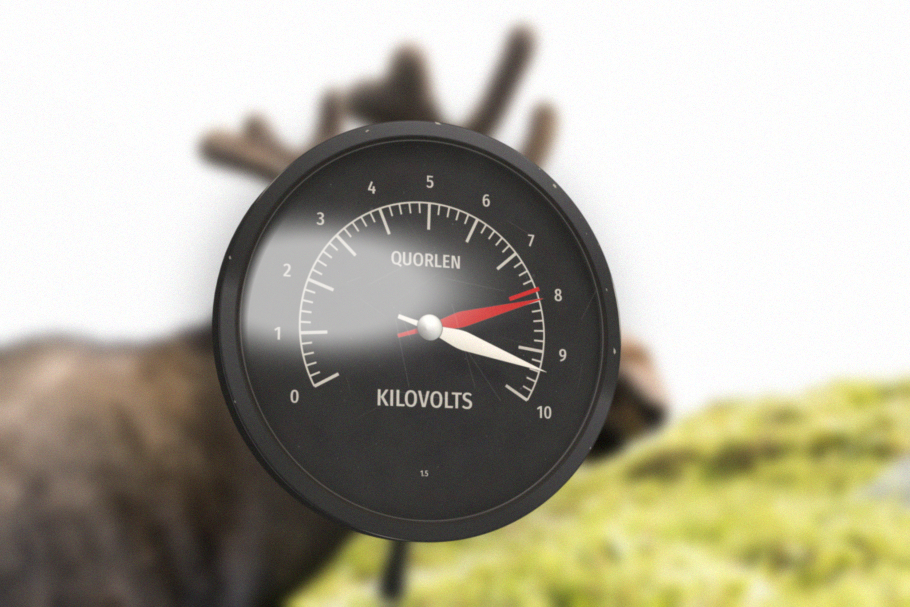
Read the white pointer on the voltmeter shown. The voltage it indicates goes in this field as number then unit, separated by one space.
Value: 9.4 kV
